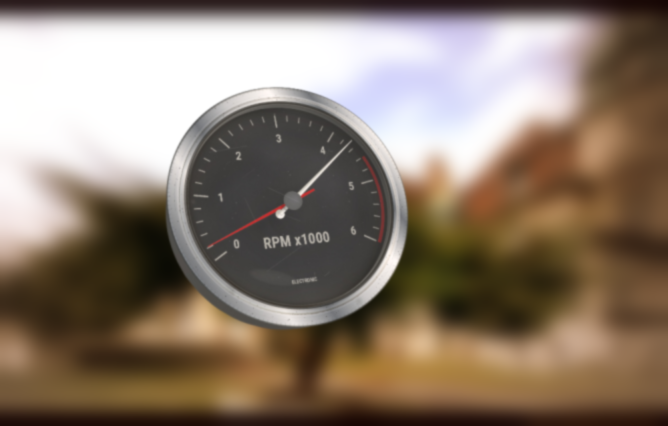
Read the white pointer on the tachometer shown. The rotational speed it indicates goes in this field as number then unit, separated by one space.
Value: 4300 rpm
